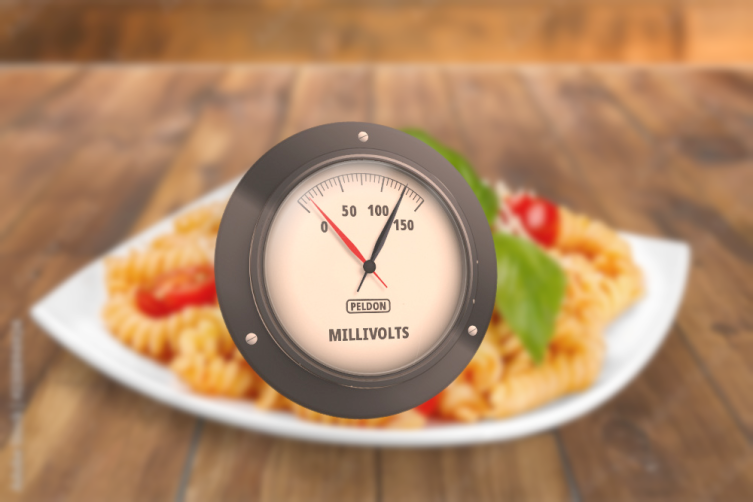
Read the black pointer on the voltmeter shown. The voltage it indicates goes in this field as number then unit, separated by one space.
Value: 125 mV
